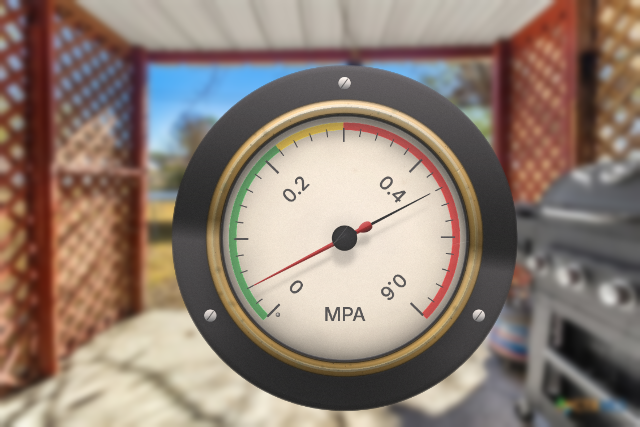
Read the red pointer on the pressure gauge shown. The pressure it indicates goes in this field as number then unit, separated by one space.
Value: 0.04 MPa
